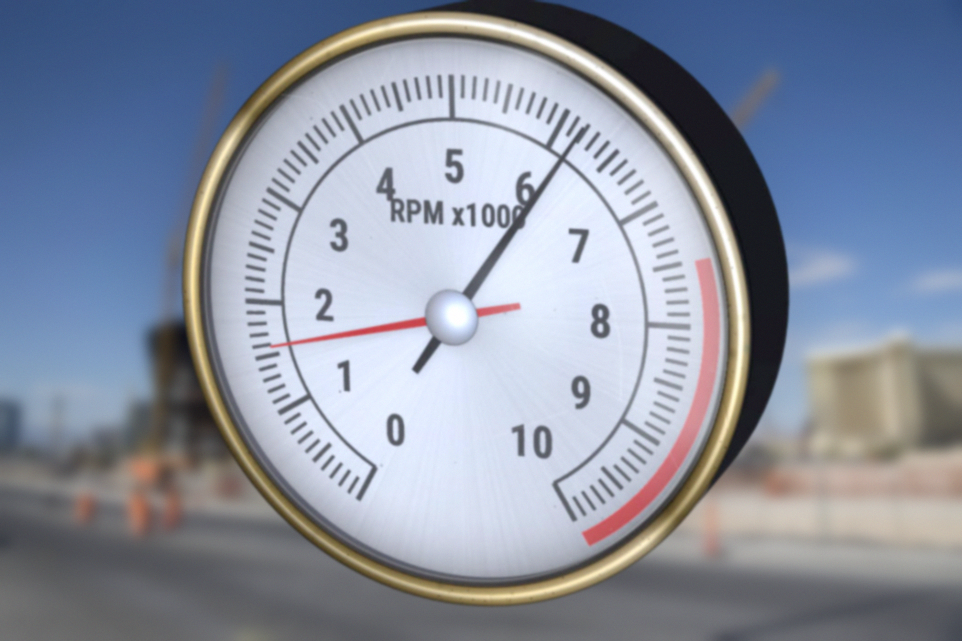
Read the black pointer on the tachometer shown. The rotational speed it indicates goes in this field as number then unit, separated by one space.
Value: 6200 rpm
